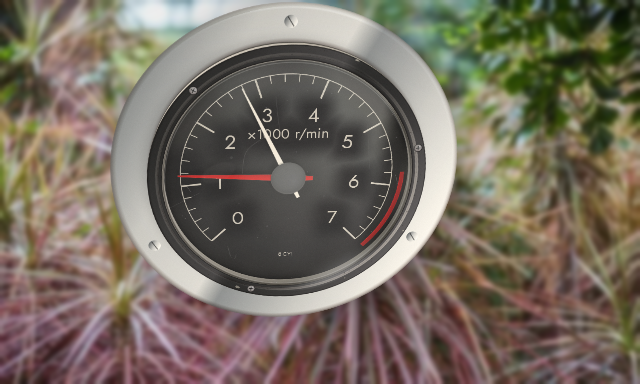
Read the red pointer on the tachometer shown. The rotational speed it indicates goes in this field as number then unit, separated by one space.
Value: 1200 rpm
